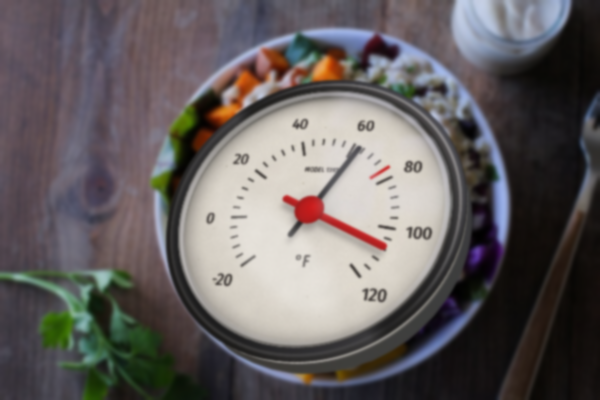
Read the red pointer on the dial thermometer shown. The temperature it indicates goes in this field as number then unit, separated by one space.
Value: 108 °F
